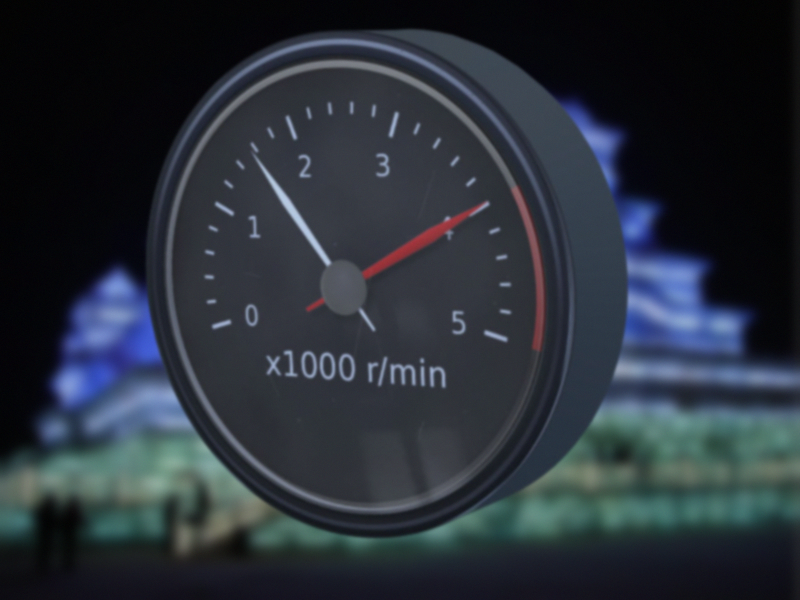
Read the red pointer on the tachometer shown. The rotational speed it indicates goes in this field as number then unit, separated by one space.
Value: 4000 rpm
